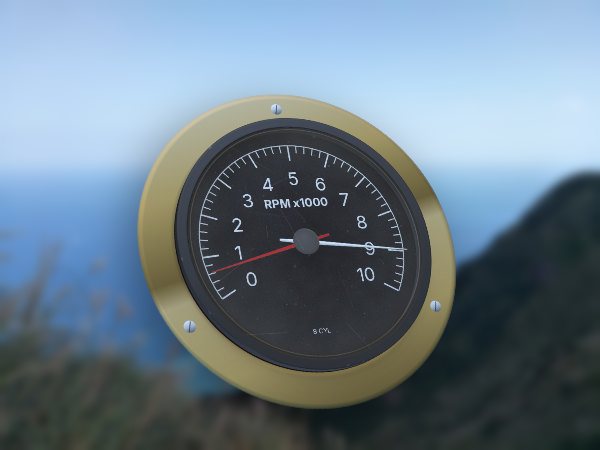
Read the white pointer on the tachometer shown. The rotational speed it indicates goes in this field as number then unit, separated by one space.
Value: 9000 rpm
